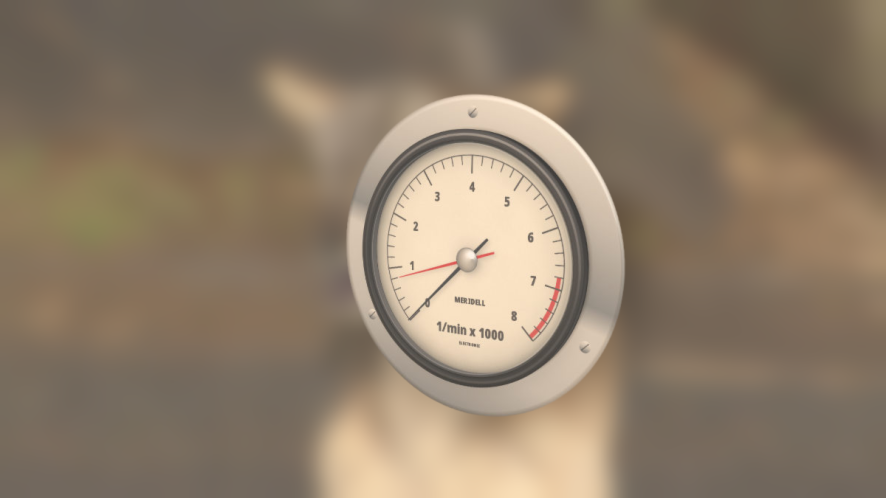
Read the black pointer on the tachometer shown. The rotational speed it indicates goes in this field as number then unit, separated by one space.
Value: 0 rpm
